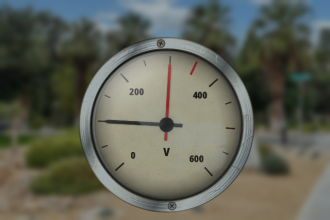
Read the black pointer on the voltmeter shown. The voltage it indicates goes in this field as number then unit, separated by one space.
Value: 100 V
